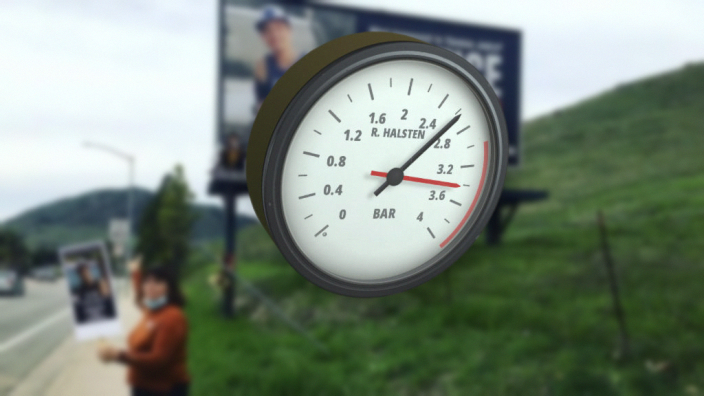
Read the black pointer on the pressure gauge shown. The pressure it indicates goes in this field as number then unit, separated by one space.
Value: 2.6 bar
